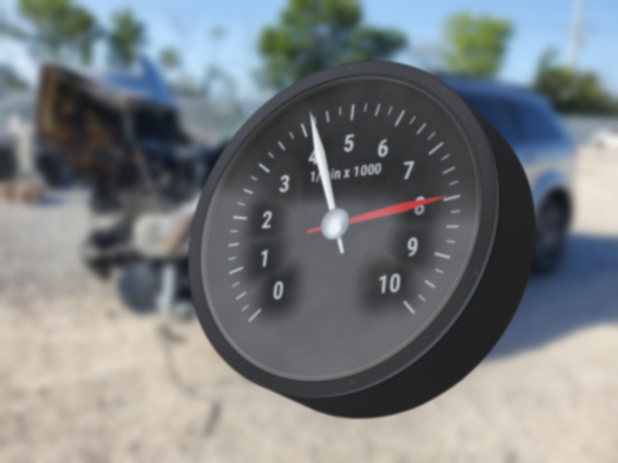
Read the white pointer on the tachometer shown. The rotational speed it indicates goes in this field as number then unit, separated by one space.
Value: 4250 rpm
